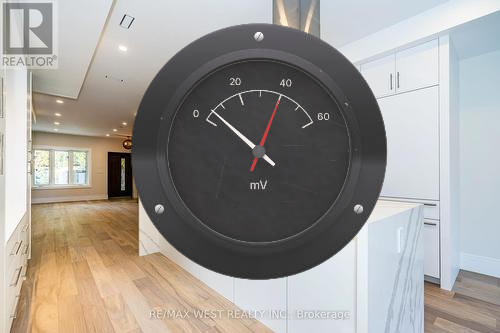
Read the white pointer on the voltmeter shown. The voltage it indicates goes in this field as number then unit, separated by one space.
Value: 5 mV
